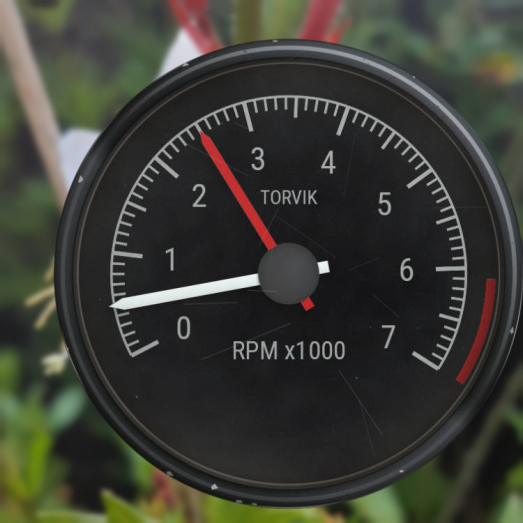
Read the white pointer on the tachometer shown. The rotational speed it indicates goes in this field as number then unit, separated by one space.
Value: 500 rpm
